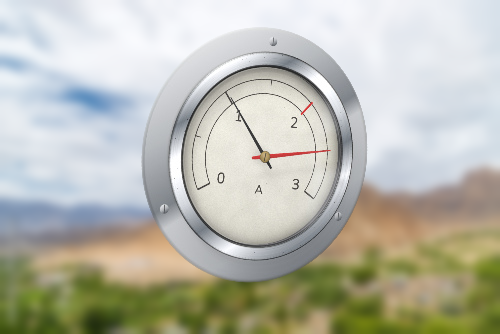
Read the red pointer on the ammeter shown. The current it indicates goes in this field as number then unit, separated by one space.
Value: 2.5 A
